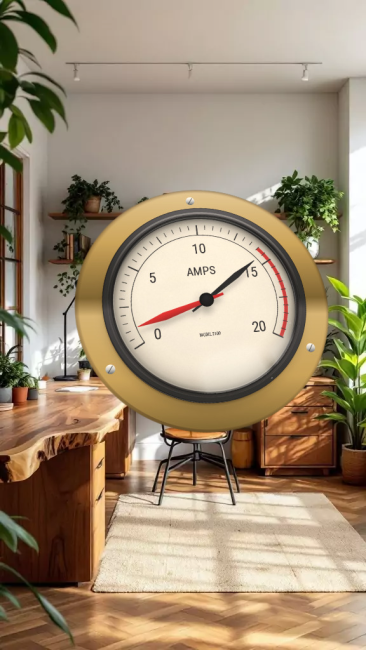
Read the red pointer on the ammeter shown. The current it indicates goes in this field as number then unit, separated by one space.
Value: 1 A
